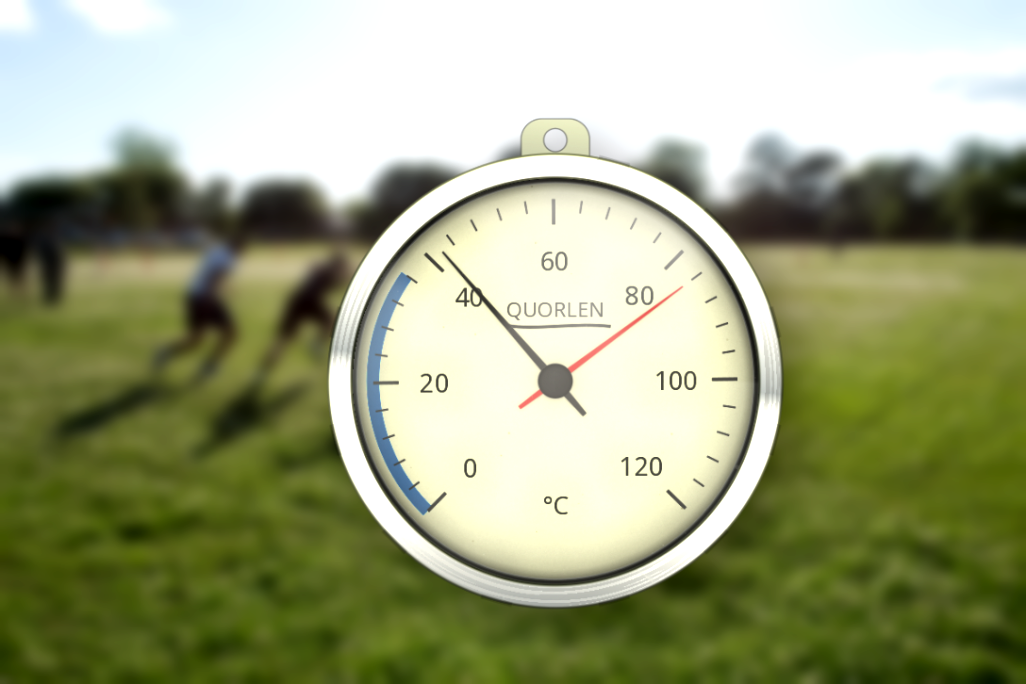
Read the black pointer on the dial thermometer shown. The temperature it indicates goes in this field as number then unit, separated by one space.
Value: 42 °C
